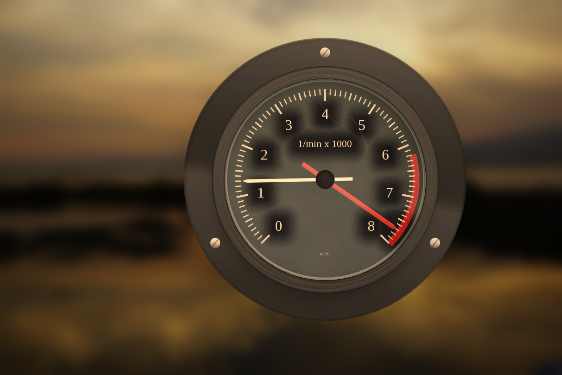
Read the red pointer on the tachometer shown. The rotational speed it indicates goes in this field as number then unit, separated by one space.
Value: 7700 rpm
